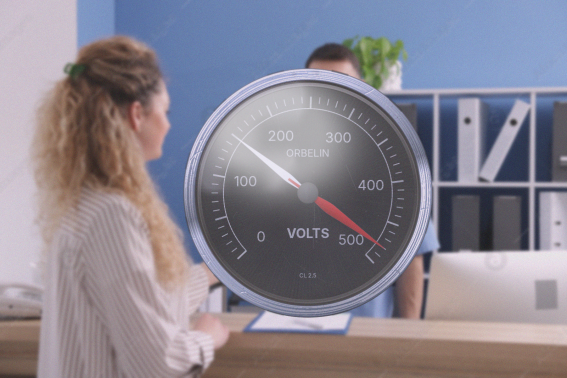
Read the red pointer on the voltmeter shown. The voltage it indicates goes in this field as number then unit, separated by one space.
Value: 480 V
